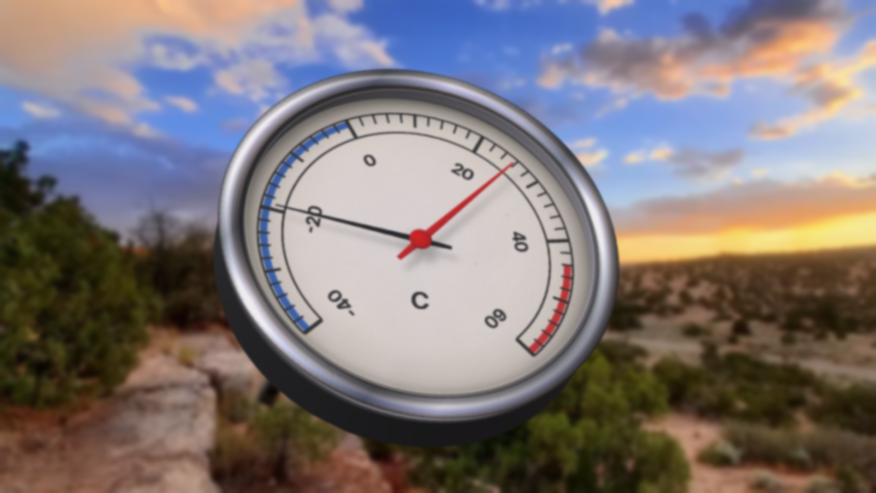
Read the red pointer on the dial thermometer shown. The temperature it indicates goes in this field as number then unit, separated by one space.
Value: 26 °C
